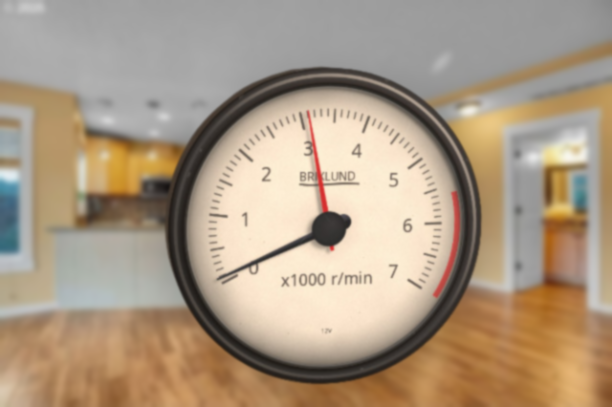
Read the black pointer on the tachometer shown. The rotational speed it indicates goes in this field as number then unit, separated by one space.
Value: 100 rpm
